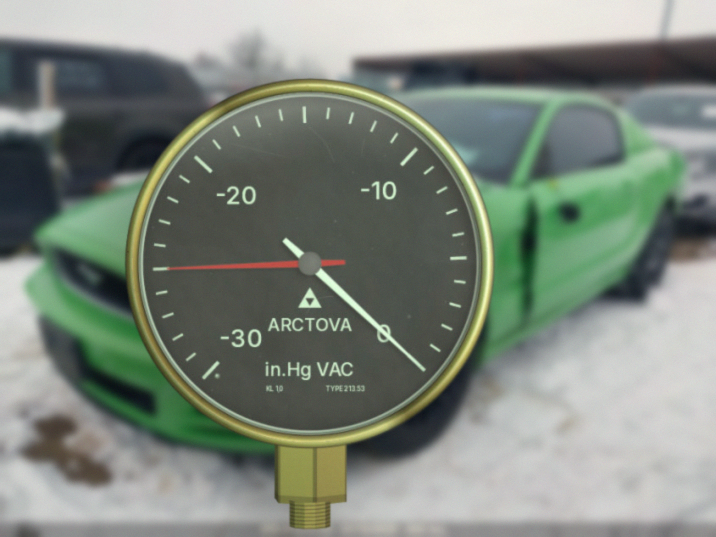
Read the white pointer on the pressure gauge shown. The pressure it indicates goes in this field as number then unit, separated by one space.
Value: 0 inHg
